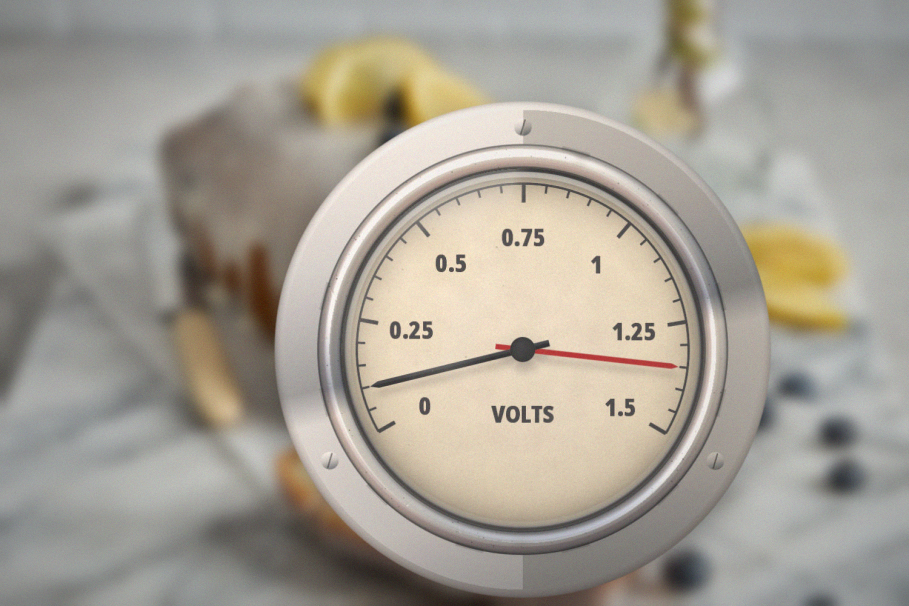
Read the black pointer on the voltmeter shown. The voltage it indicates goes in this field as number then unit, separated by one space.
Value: 0.1 V
